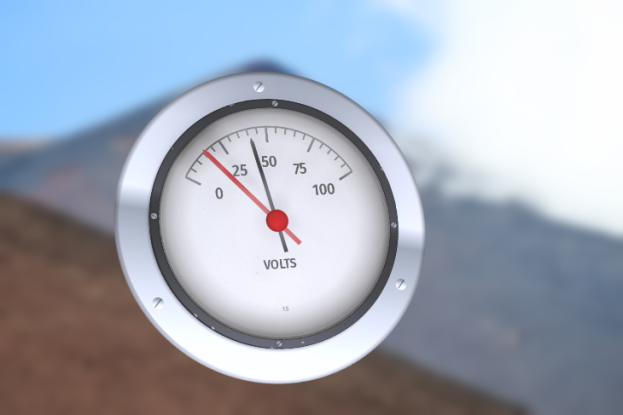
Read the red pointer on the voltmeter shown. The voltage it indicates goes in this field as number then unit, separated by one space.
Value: 15 V
